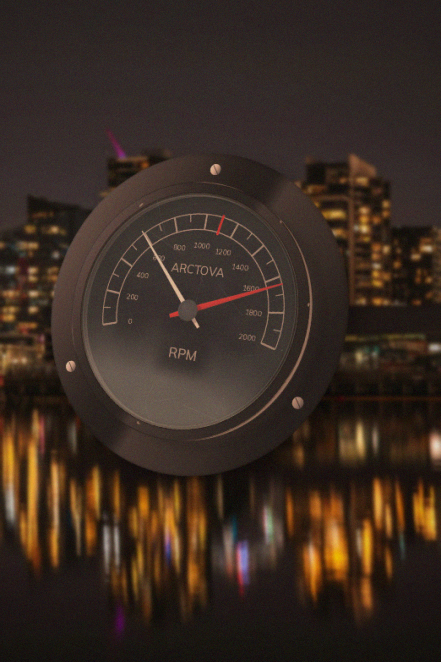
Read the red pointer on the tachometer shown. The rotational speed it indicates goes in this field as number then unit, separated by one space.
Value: 1650 rpm
